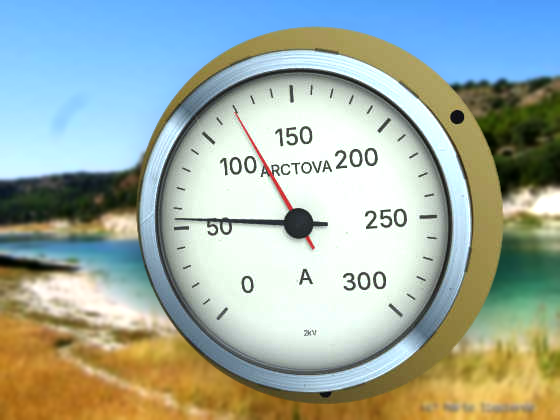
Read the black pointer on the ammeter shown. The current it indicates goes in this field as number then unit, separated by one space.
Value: 55 A
